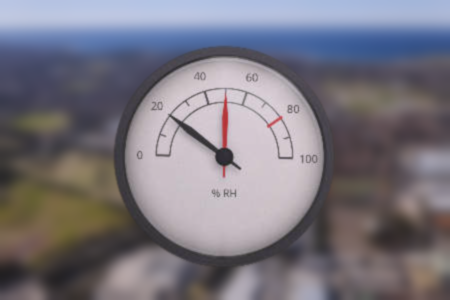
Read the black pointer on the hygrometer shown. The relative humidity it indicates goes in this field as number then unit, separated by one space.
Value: 20 %
